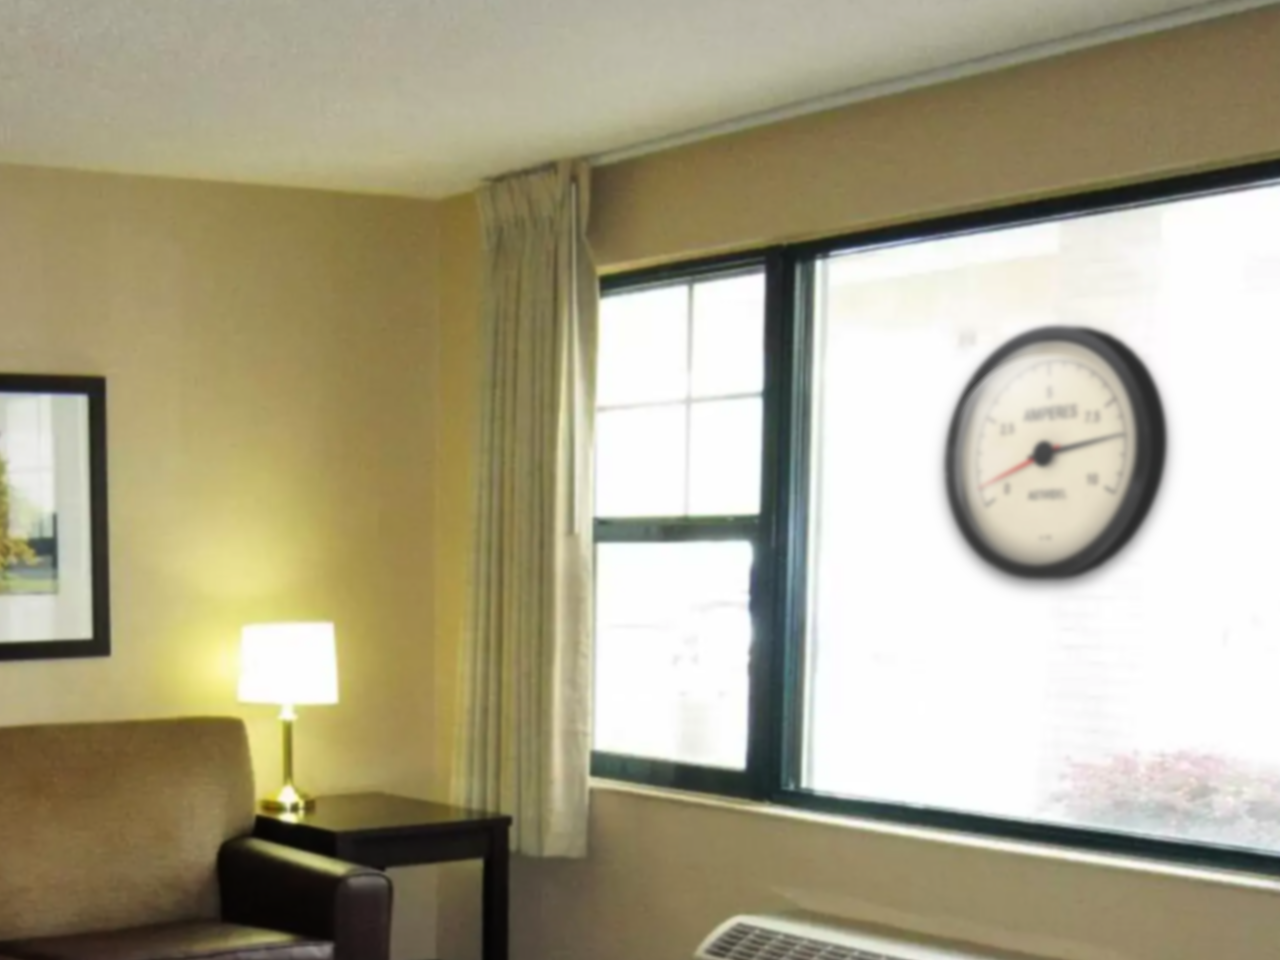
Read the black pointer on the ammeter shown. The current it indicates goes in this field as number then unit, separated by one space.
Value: 8.5 A
